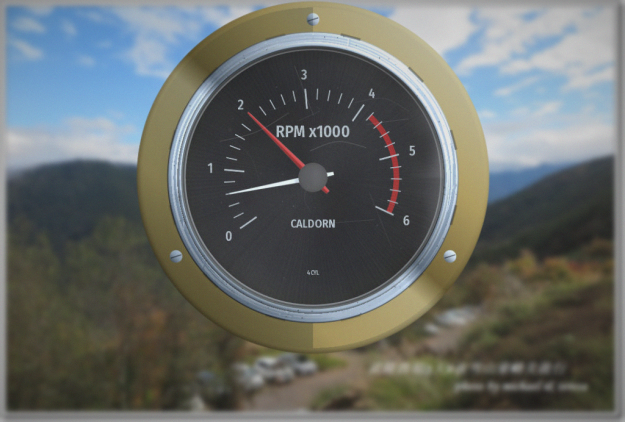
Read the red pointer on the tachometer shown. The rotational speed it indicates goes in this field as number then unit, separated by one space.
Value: 2000 rpm
